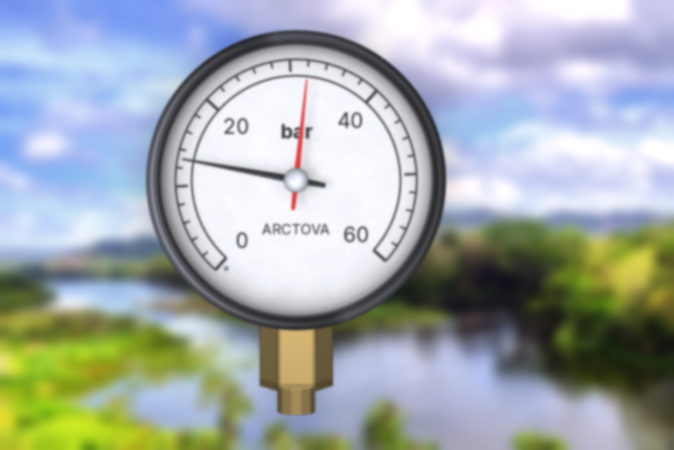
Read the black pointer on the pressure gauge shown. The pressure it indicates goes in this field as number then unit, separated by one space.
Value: 13 bar
